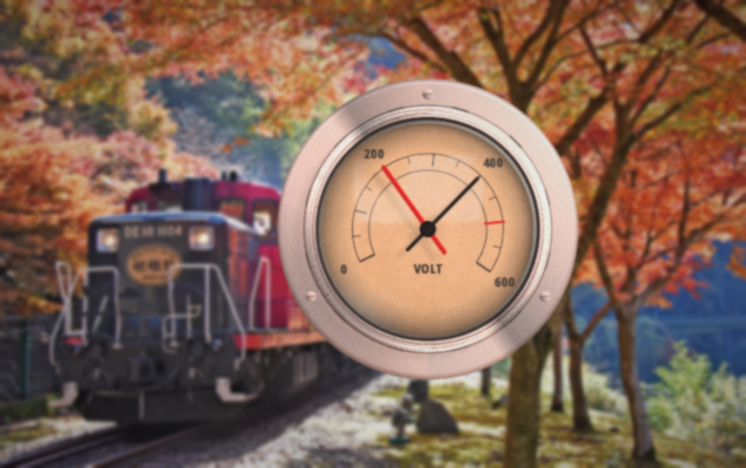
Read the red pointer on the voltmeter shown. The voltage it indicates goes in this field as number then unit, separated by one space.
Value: 200 V
